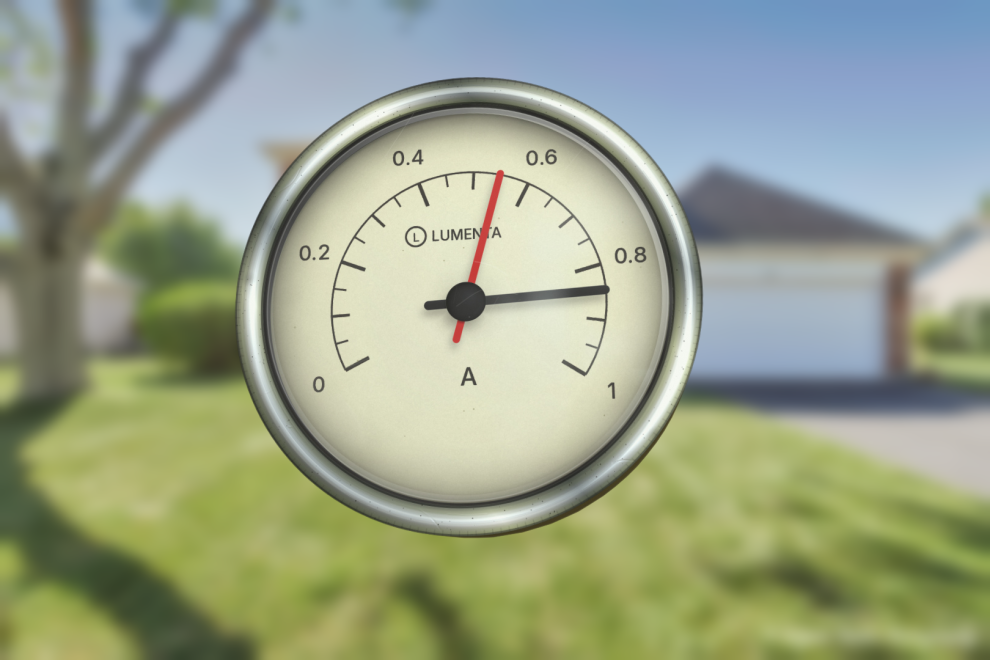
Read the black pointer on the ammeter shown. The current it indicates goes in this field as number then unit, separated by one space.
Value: 0.85 A
